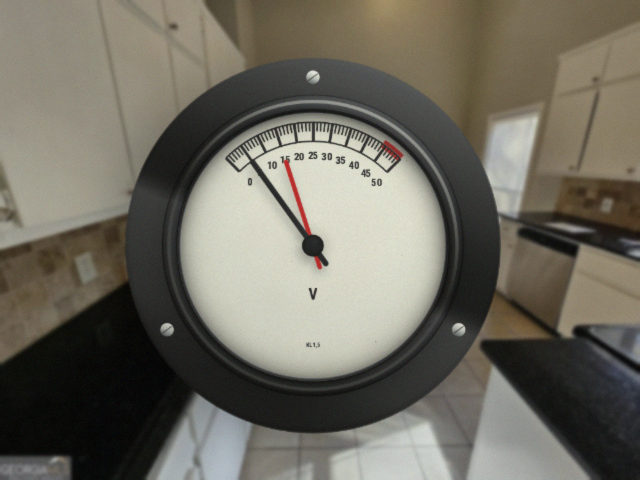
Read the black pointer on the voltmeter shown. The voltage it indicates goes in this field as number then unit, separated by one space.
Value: 5 V
